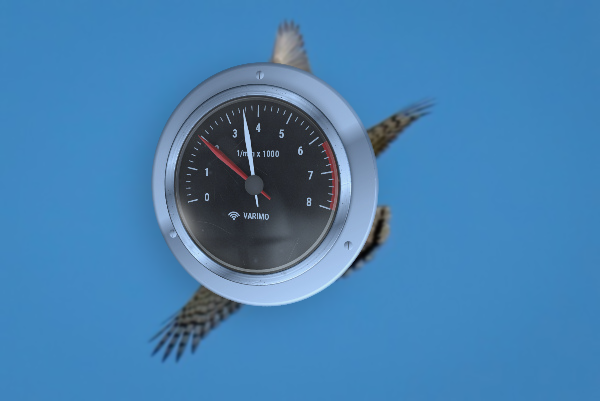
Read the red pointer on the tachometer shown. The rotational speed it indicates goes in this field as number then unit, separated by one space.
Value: 2000 rpm
